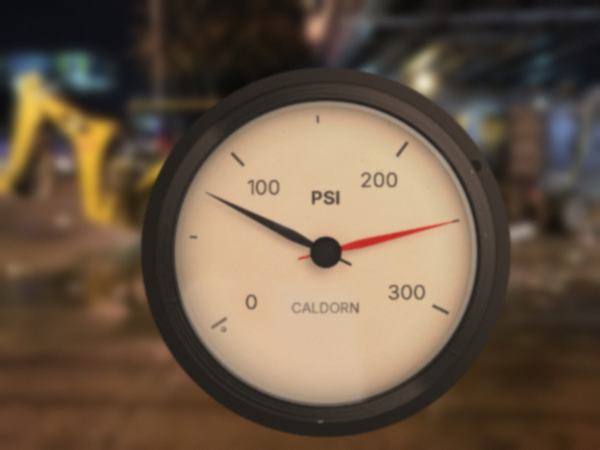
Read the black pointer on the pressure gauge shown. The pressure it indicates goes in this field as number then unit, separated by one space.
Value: 75 psi
